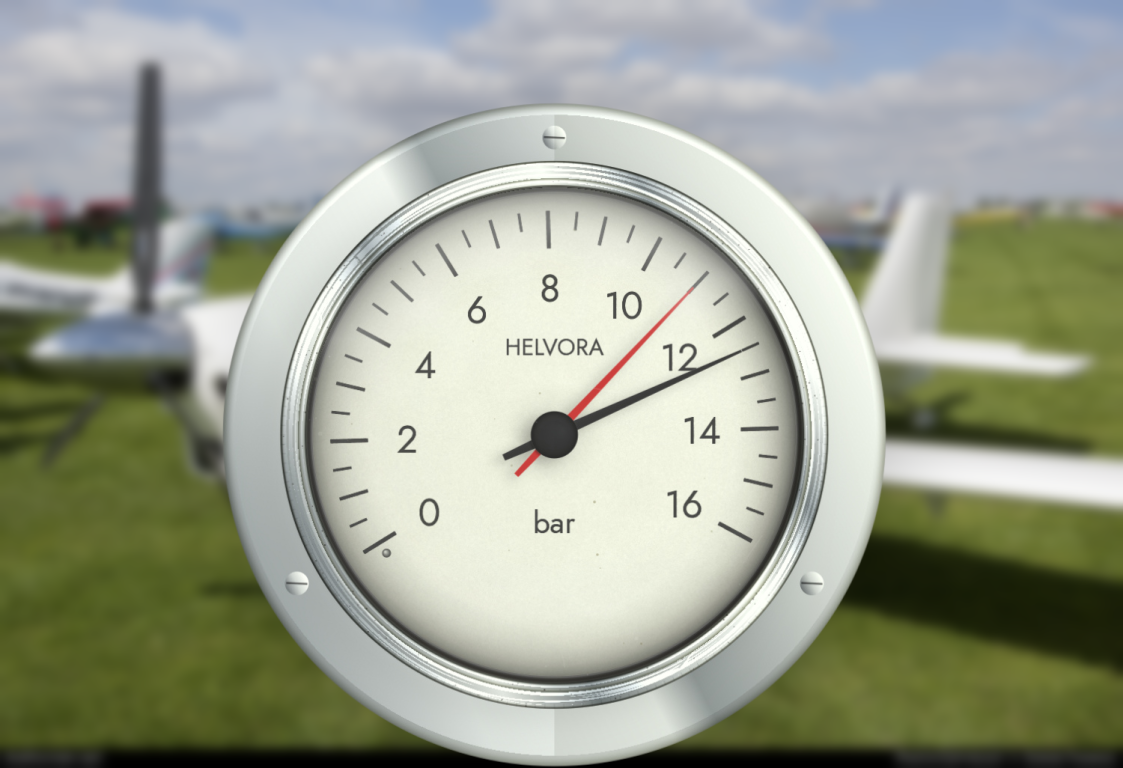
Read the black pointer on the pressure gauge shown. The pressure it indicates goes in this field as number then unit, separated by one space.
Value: 12.5 bar
